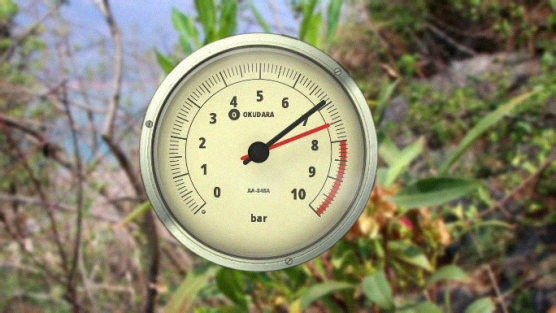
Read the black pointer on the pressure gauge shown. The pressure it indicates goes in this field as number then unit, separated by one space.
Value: 6.9 bar
